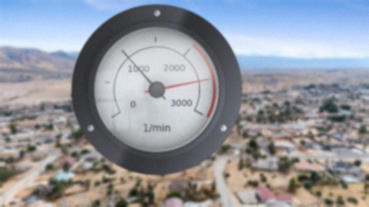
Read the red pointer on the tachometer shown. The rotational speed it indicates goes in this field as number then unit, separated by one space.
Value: 2500 rpm
